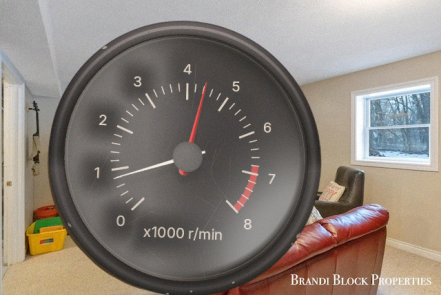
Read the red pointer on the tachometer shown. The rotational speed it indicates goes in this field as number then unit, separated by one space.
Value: 4400 rpm
